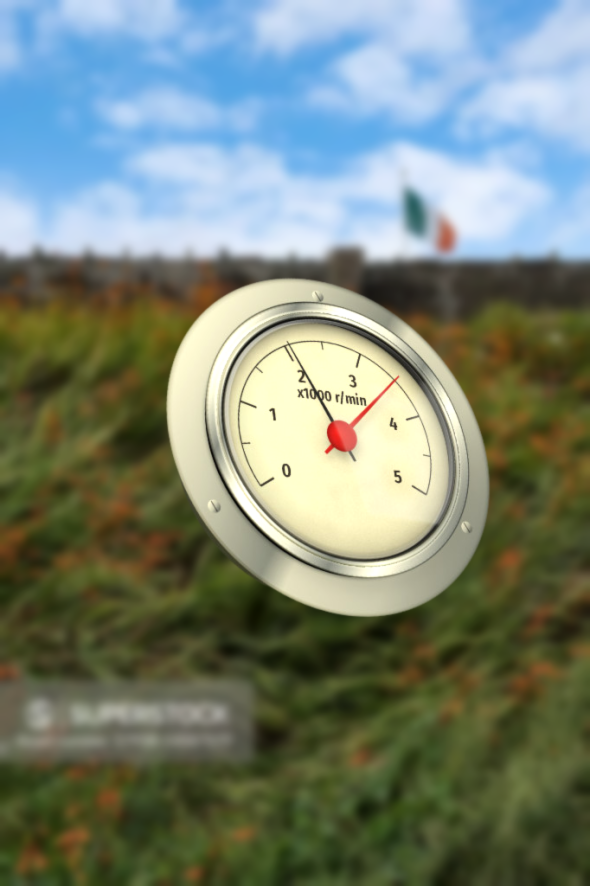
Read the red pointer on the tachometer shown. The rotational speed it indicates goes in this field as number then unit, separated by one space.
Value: 3500 rpm
